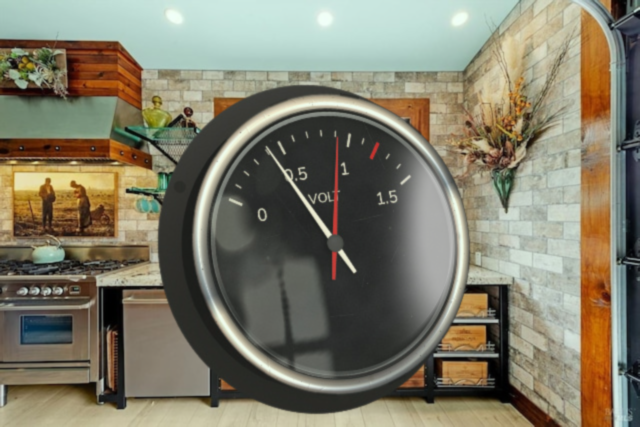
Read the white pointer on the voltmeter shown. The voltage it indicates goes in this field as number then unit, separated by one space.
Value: 0.4 V
